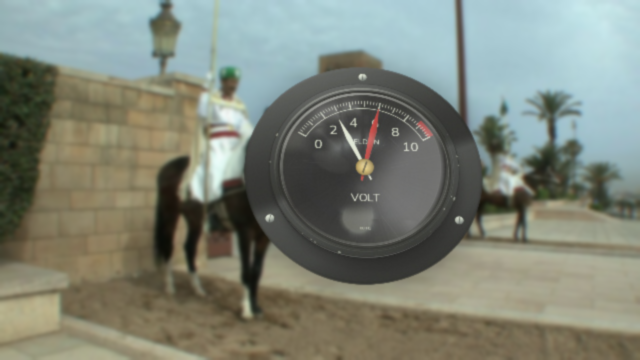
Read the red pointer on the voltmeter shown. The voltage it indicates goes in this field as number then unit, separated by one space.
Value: 6 V
